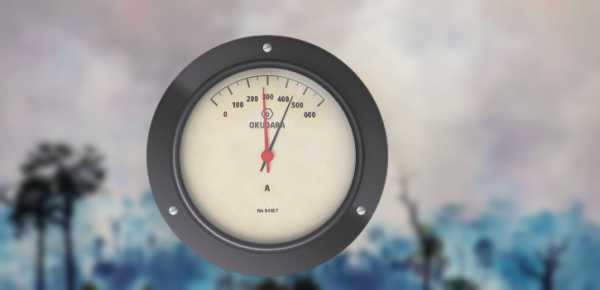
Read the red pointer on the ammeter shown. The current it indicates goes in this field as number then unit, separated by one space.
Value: 275 A
